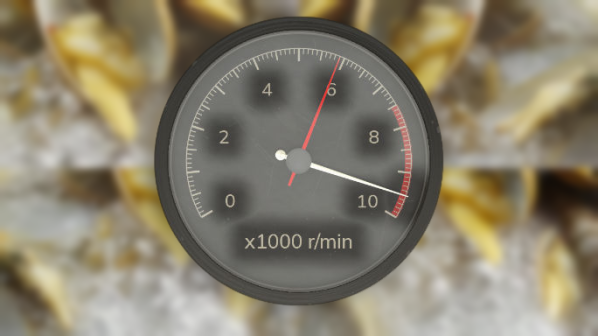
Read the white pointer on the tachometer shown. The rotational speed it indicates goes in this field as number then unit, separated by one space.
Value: 9500 rpm
